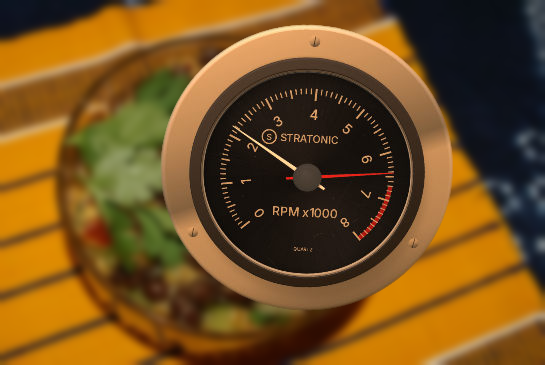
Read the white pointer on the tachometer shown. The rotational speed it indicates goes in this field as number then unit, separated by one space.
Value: 2200 rpm
